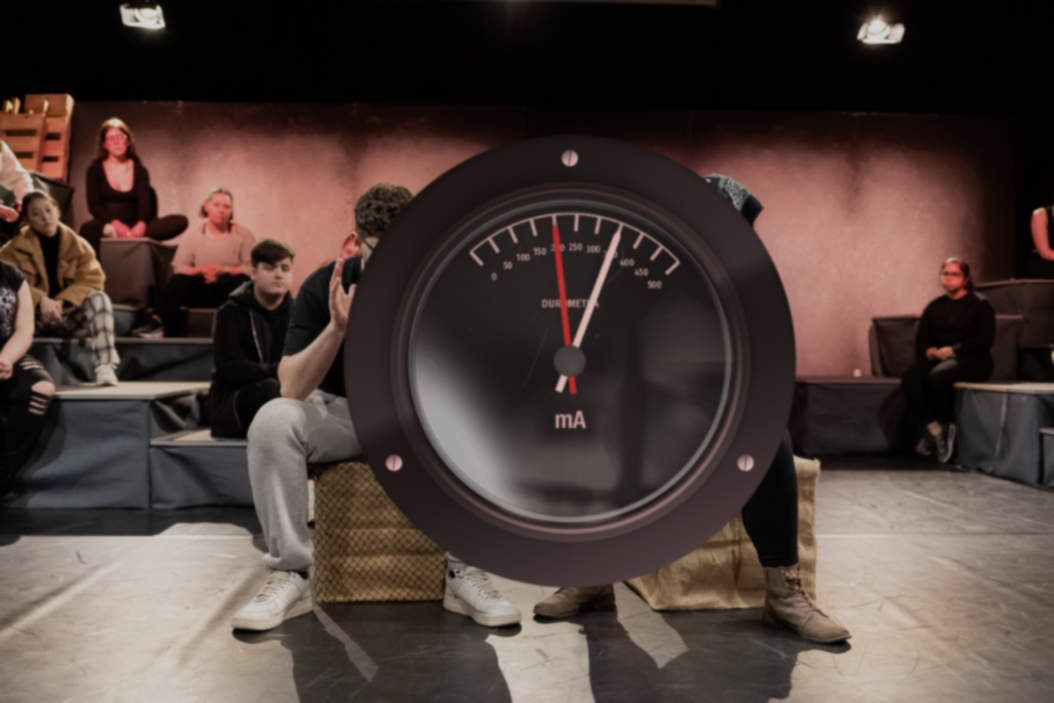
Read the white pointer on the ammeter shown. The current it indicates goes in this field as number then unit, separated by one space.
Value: 350 mA
